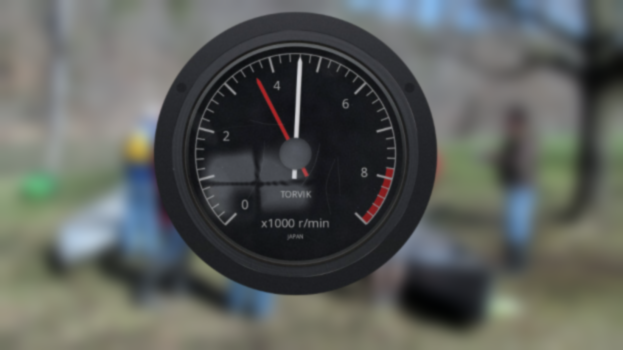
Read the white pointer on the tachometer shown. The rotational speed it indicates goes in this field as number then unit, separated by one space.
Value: 4600 rpm
